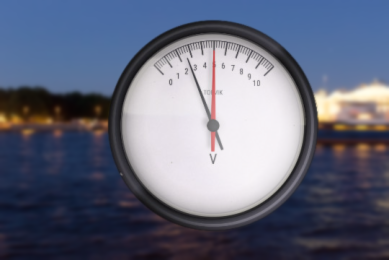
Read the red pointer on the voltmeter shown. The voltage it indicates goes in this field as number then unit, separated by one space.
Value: 5 V
